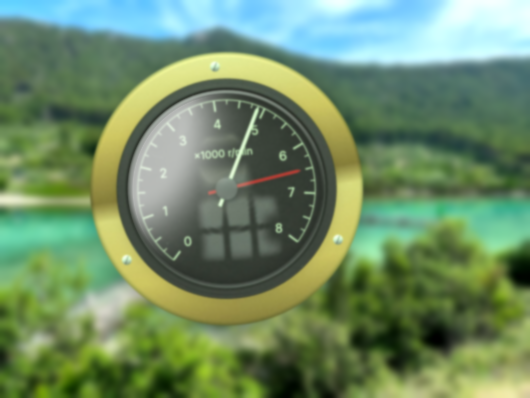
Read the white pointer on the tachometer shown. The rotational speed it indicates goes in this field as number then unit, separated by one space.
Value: 4875 rpm
